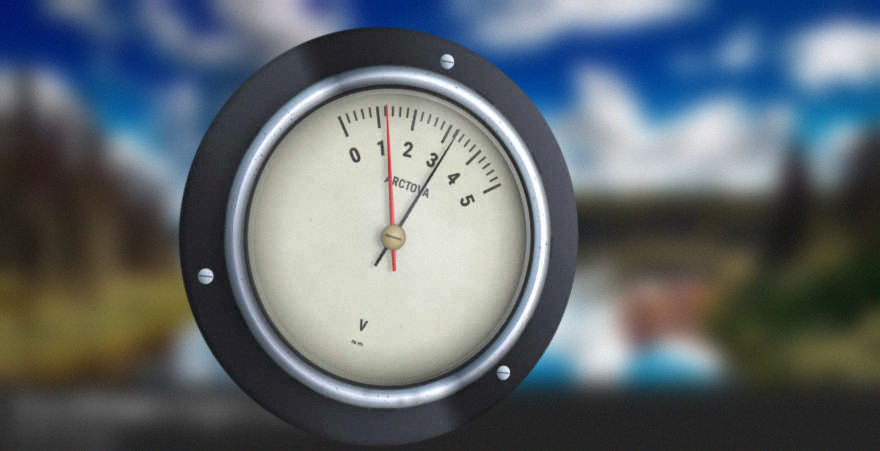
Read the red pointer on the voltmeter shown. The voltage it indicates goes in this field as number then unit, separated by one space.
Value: 1.2 V
